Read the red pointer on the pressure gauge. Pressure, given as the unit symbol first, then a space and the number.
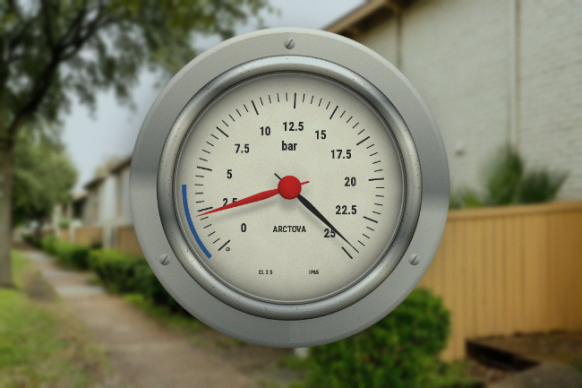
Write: bar 2.25
